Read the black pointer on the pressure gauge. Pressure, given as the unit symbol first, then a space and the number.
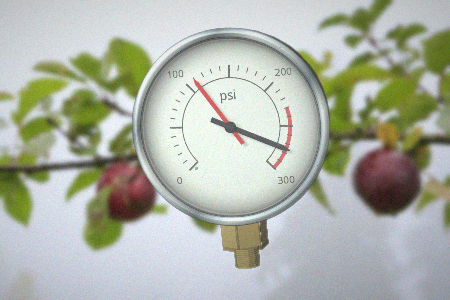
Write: psi 275
